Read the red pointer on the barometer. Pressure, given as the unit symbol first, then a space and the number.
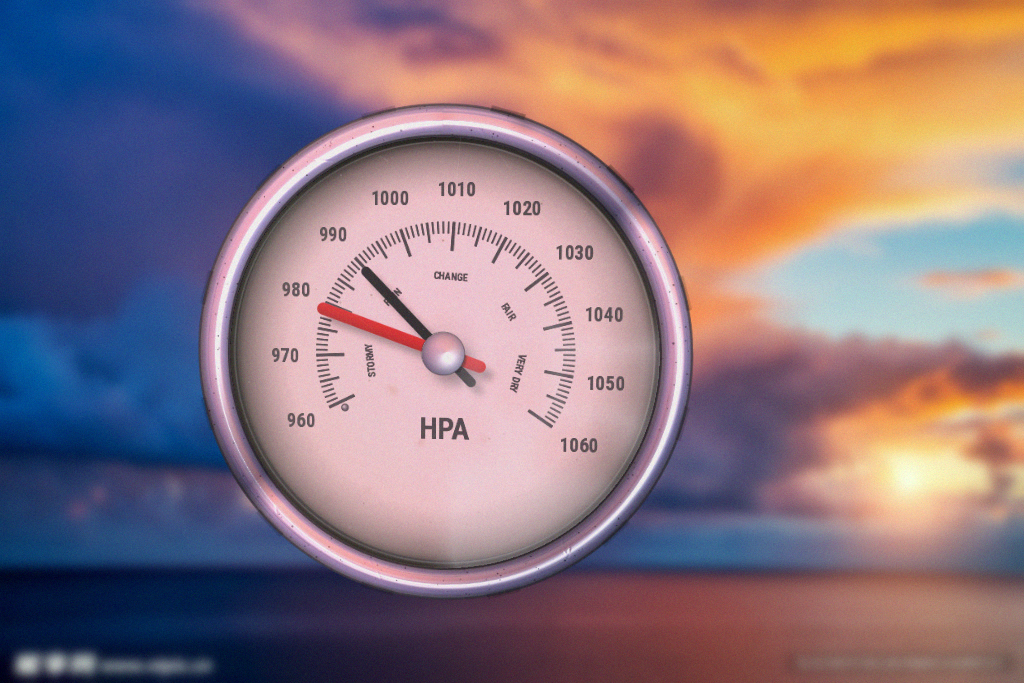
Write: hPa 979
